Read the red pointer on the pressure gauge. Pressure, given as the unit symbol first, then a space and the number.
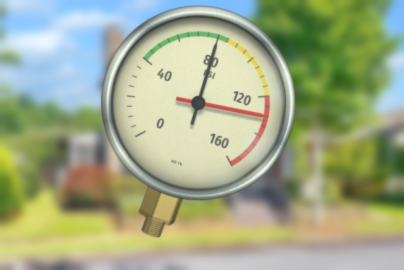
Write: psi 130
